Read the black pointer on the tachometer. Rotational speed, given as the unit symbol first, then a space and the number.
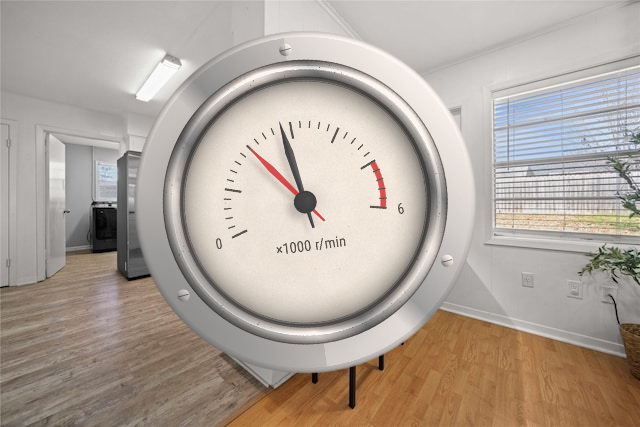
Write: rpm 2800
